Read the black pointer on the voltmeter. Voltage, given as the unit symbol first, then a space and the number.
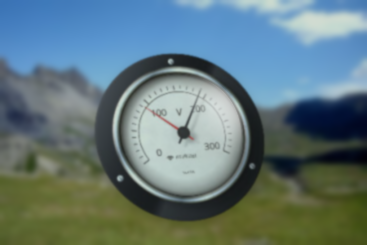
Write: V 190
